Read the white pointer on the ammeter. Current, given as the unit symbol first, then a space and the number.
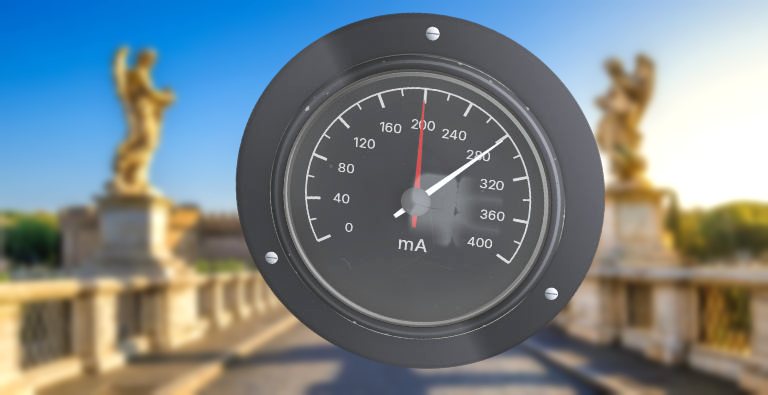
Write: mA 280
